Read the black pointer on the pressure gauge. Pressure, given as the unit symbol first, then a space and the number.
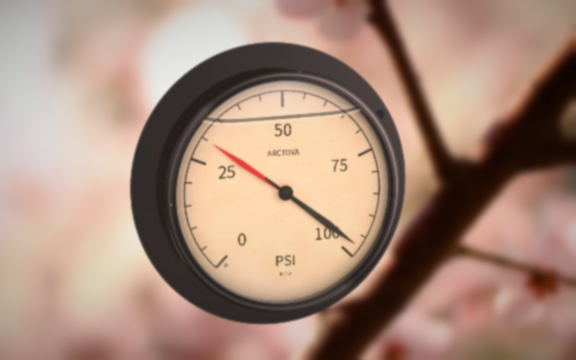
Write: psi 97.5
